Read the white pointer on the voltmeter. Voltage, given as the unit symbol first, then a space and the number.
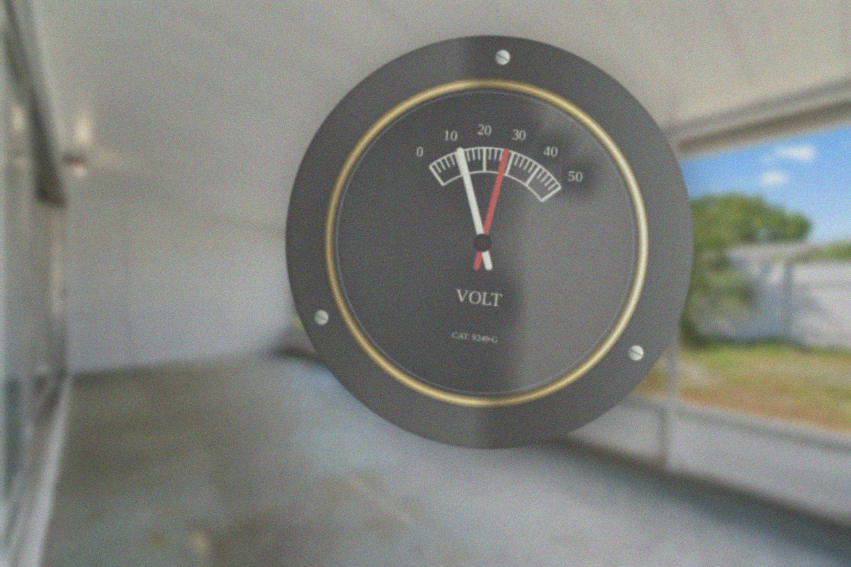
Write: V 12
